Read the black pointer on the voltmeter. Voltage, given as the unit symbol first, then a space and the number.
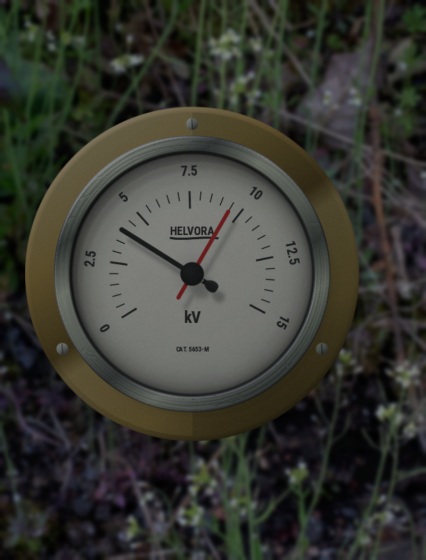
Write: kV 4
